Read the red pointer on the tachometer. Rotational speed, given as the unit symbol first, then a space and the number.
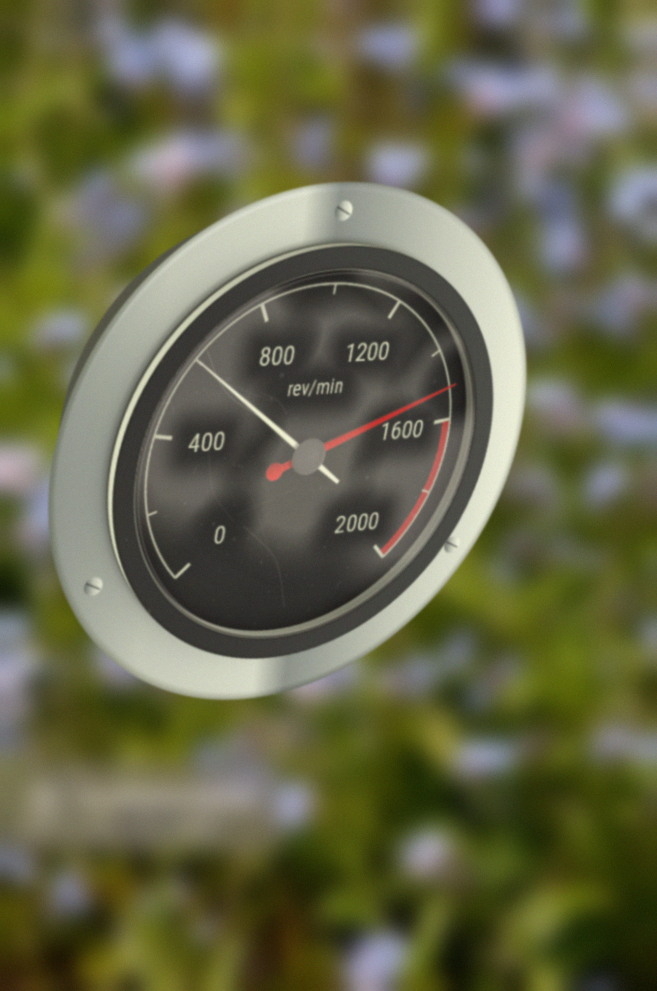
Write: rpm 1500
